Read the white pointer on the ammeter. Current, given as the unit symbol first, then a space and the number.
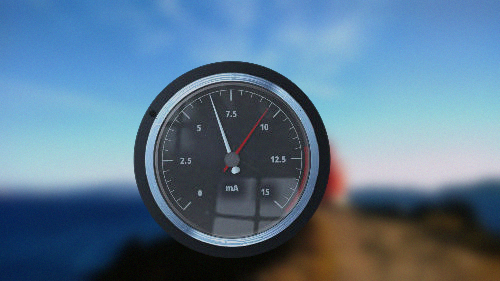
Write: mA 6.5
